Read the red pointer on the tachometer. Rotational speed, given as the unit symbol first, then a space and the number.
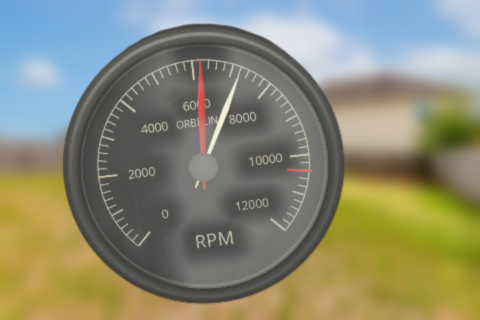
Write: rpm 6200
